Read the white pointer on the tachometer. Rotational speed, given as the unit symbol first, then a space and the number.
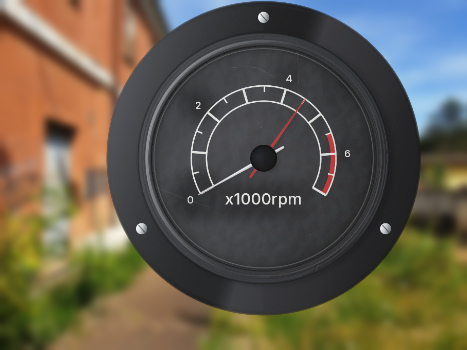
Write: rpm 0
